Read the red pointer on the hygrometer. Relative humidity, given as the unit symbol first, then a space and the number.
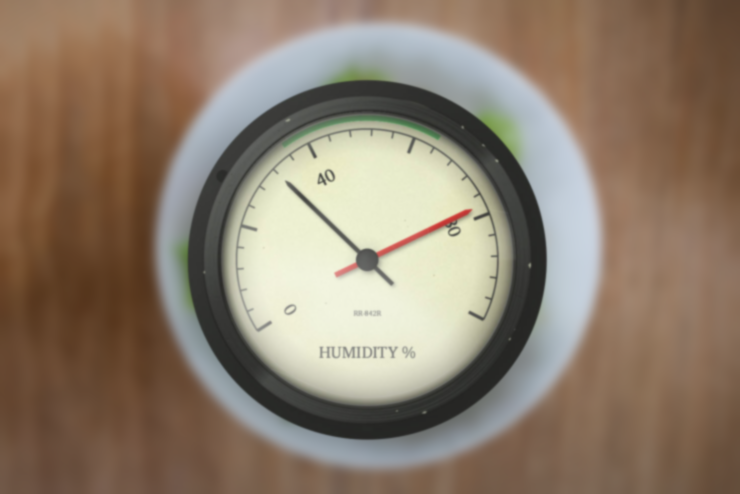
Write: % 78
